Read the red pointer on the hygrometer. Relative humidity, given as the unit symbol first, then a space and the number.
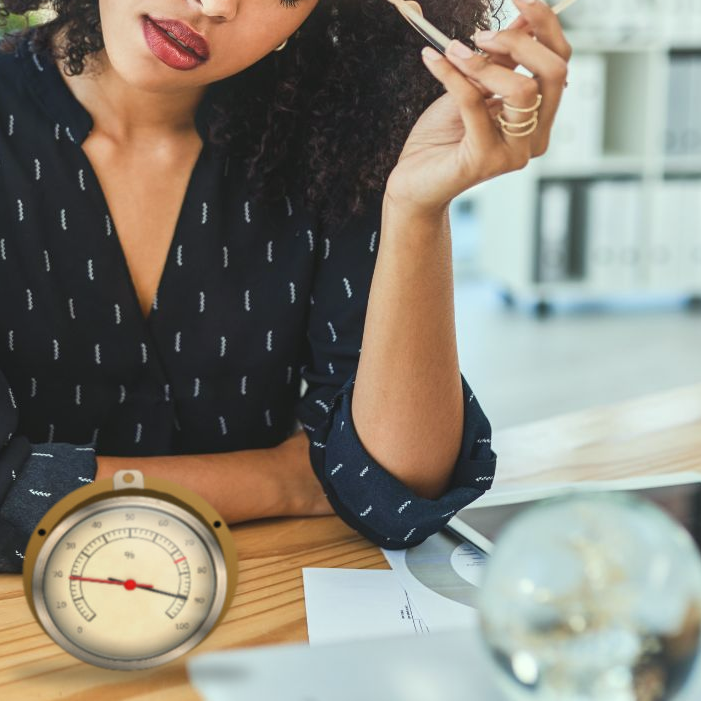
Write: % 20
